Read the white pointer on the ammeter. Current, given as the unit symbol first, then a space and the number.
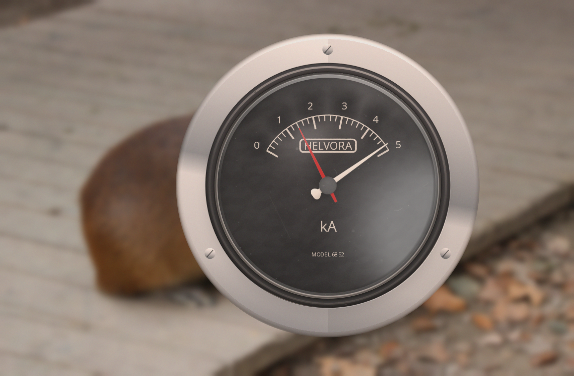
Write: kA 4.8
